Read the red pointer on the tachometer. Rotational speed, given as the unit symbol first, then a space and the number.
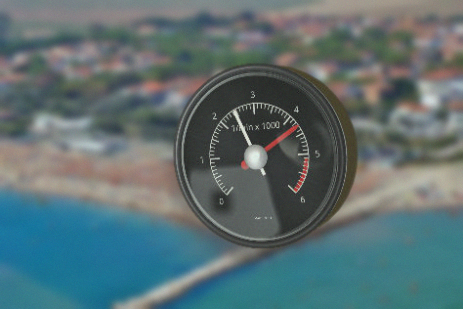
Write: rpm 4300
